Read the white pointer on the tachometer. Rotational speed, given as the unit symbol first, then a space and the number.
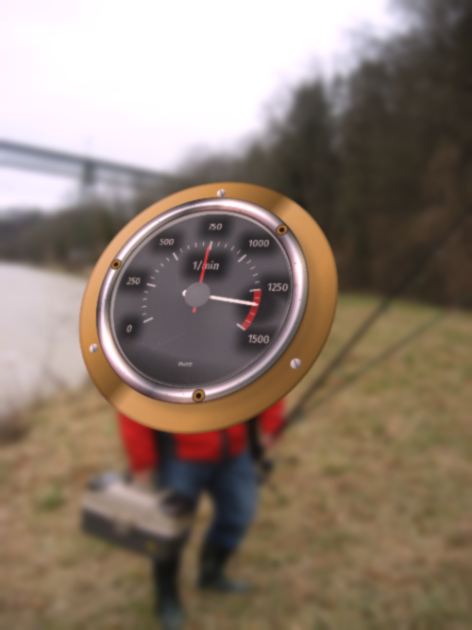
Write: rpm 1350
